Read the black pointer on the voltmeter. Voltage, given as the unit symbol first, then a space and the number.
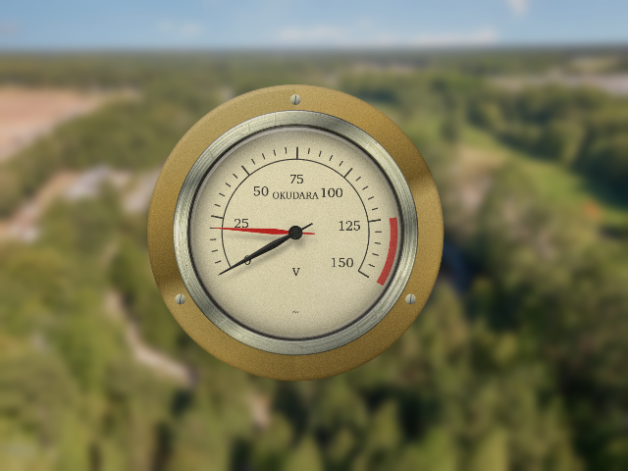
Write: V 0
